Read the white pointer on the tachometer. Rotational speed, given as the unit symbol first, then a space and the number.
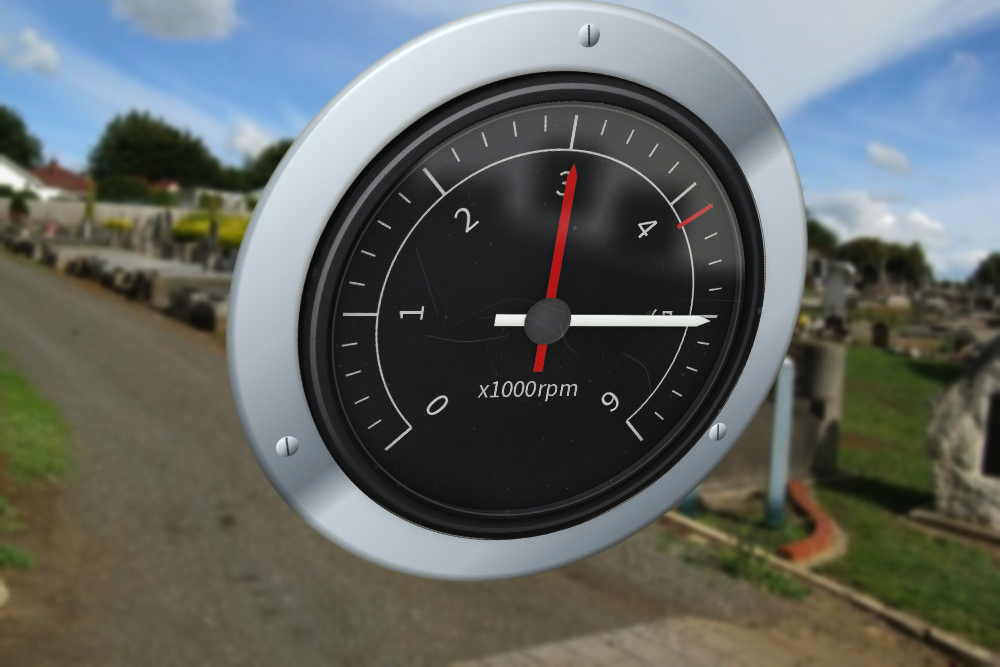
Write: rpm 5000
